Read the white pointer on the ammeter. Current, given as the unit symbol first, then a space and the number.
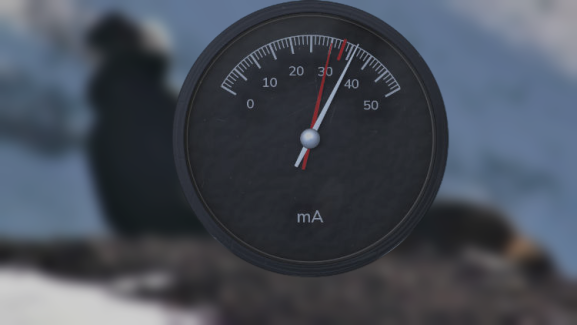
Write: mA 36
